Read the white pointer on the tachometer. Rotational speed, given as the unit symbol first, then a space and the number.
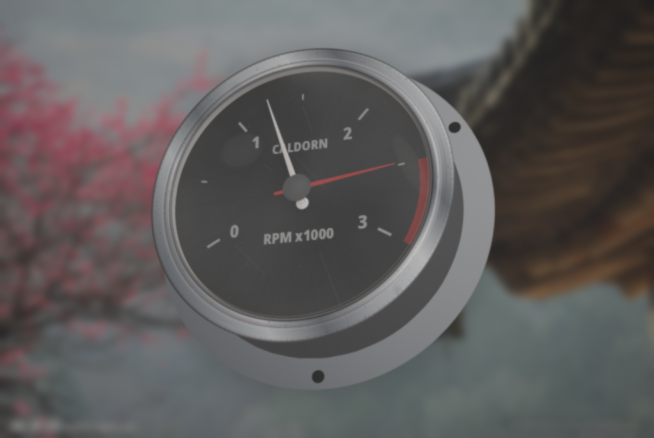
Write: rpm 1250
